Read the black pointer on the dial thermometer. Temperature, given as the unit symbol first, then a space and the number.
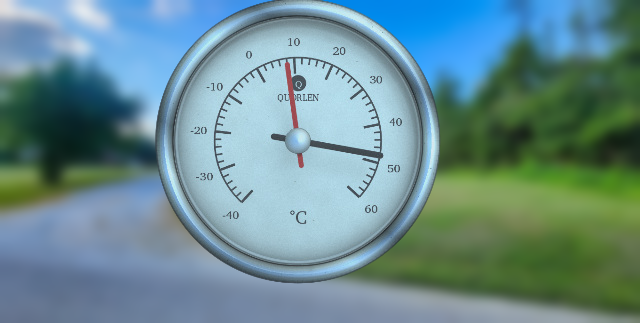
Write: °C 48
